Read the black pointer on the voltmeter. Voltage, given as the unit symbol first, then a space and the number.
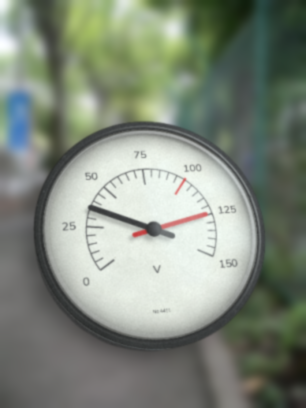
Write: V 35
